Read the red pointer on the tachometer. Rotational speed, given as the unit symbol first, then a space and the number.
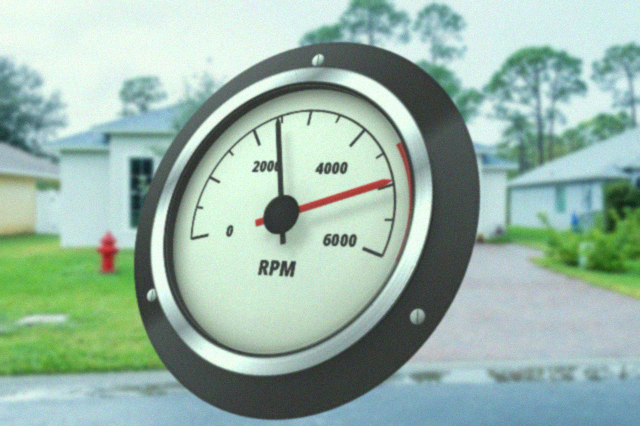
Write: rpm 5000
